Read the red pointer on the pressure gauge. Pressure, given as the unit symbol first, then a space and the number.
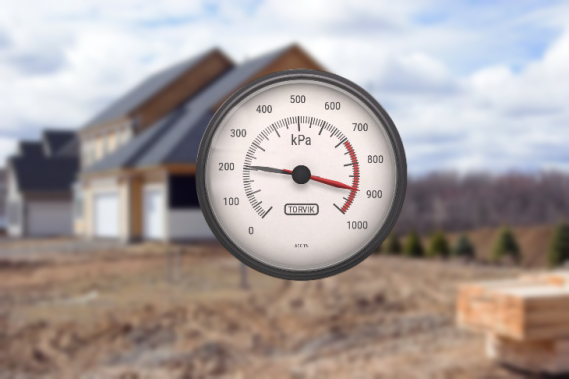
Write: kPa 900
